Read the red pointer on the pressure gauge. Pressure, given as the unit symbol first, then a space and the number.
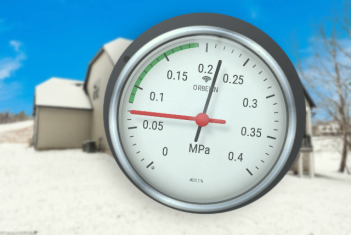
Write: MPa 0.07
